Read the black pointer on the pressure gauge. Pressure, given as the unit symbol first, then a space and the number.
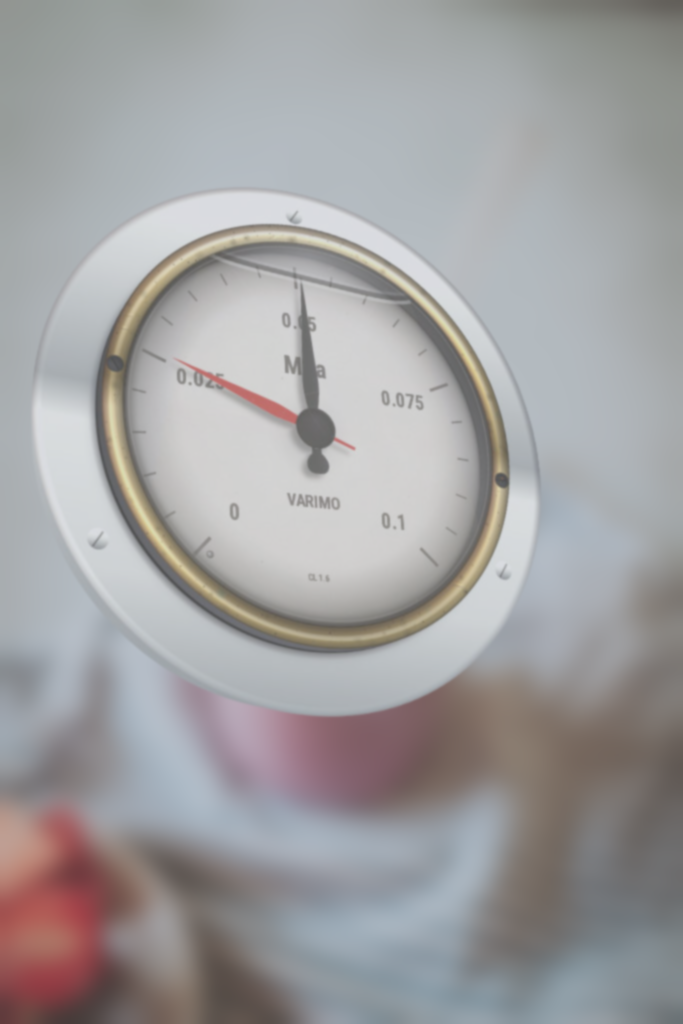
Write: MPa 0.05
